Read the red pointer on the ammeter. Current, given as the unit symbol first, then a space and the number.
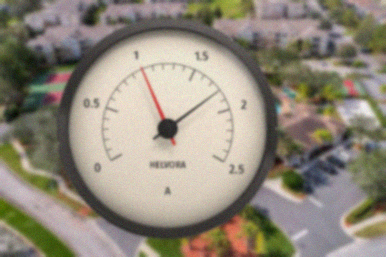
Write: A 1
